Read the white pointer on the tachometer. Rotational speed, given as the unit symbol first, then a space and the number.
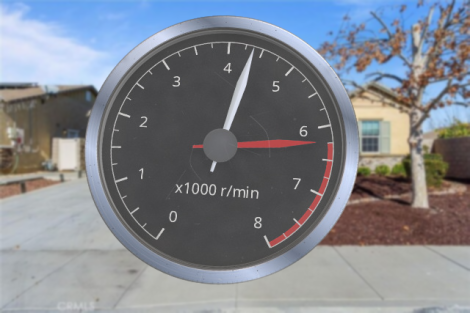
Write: rpm 4375
